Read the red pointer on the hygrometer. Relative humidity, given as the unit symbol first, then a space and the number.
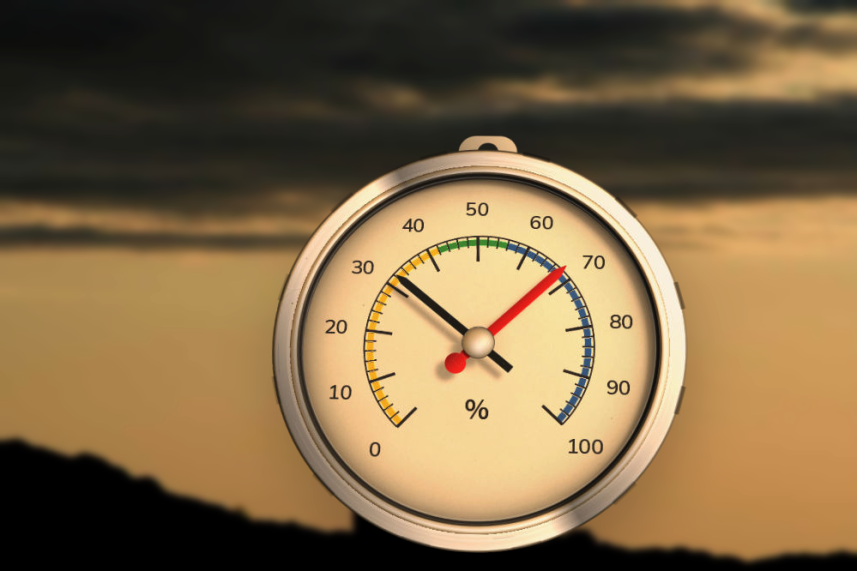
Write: % 68
